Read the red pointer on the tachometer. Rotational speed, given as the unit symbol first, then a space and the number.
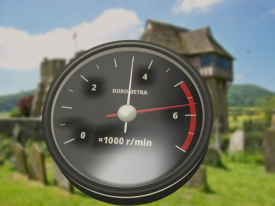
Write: rpm 5750
